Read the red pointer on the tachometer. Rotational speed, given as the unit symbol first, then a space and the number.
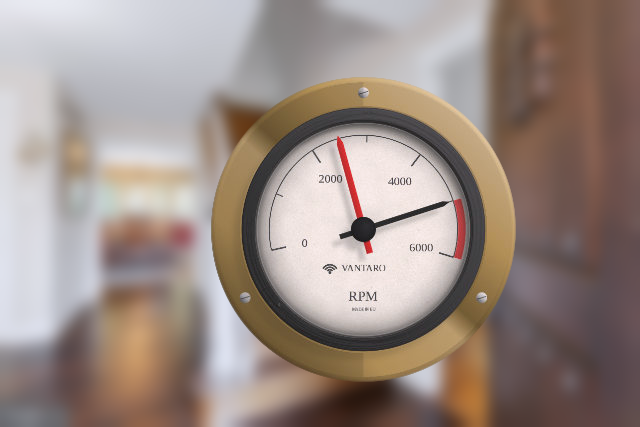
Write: rpm 2500
